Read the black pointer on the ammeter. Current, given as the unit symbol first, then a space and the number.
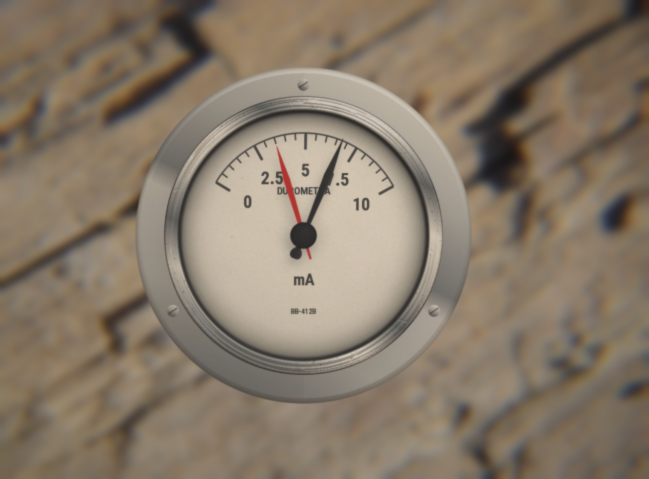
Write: mA 6.75
